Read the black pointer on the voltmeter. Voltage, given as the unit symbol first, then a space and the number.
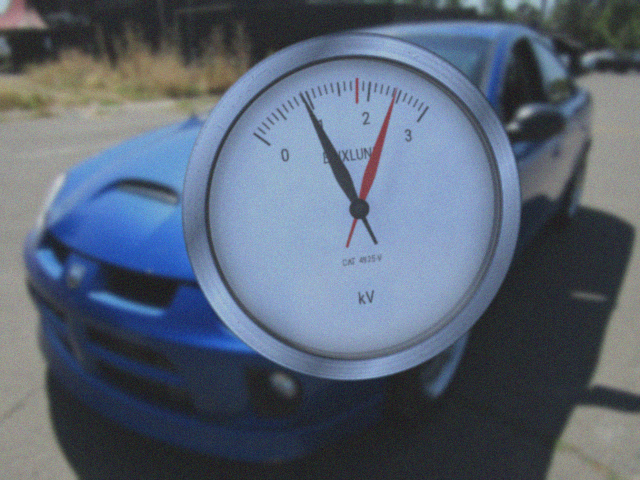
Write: kV 0.9
